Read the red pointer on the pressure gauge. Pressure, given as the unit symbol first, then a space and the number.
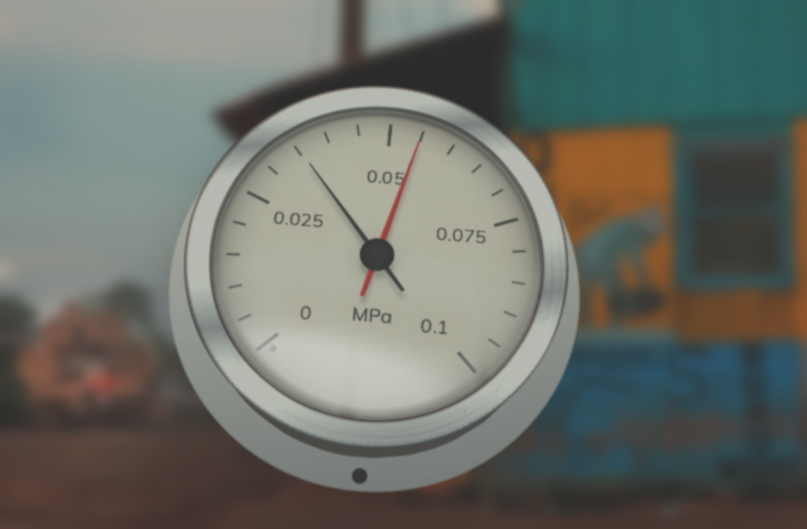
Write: MPa 0.055
